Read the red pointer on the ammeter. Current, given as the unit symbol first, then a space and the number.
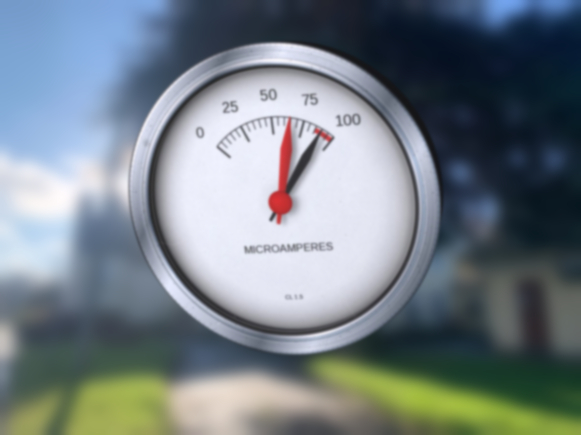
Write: µA 65
